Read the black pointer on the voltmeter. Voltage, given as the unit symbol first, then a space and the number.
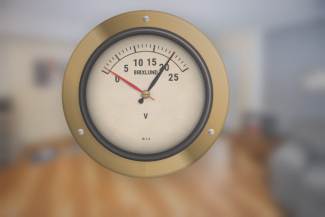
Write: V 20
